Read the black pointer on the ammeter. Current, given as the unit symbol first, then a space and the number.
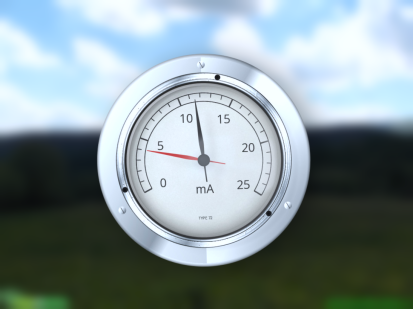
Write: mA 11.5
